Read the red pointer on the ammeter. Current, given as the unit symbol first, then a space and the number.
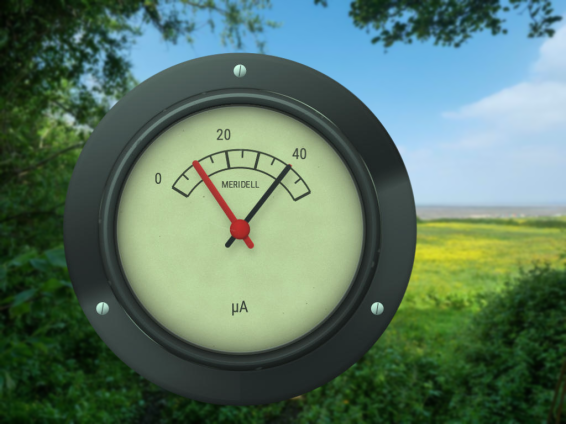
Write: µA 10
